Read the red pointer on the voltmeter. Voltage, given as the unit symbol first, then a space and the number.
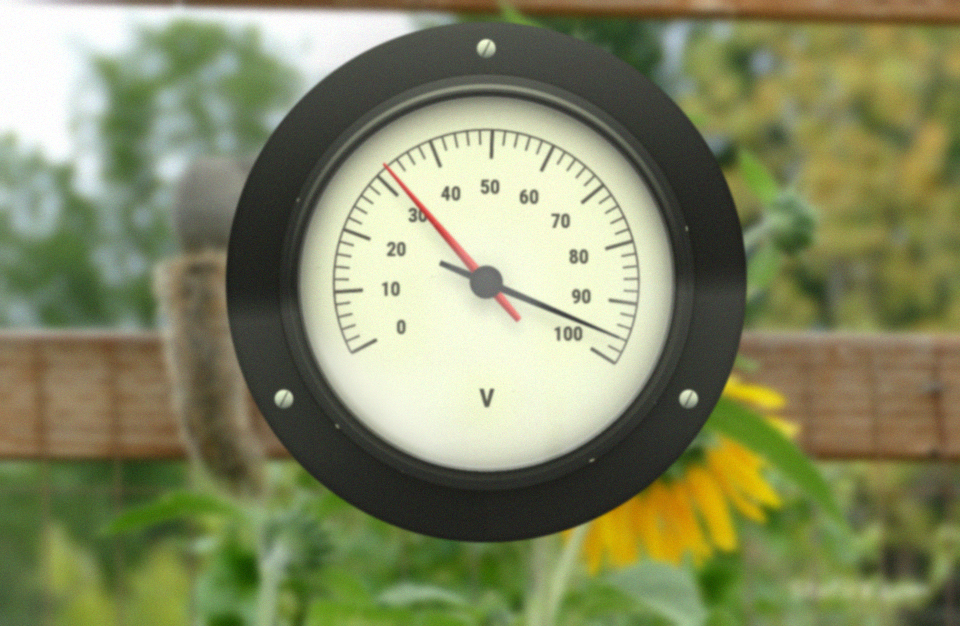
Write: V 32
